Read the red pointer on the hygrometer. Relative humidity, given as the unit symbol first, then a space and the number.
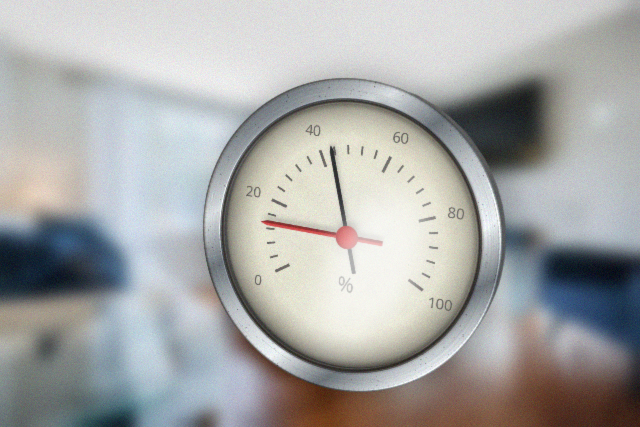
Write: % 14
